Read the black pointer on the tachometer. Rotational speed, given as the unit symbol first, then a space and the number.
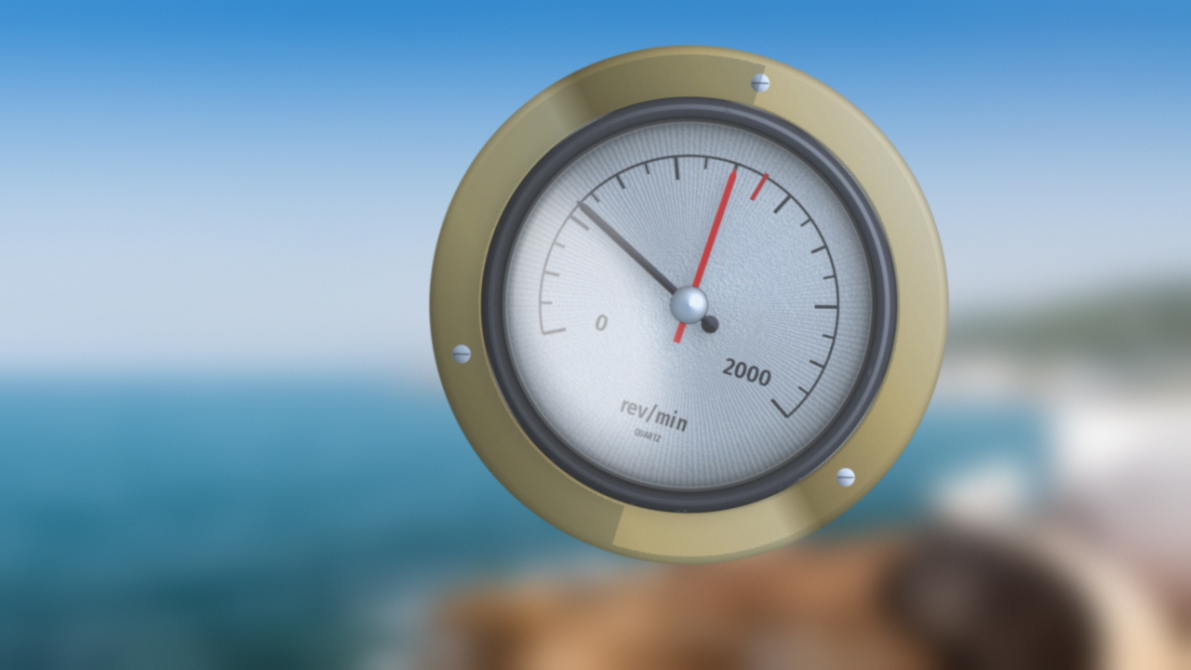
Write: rpm 450
